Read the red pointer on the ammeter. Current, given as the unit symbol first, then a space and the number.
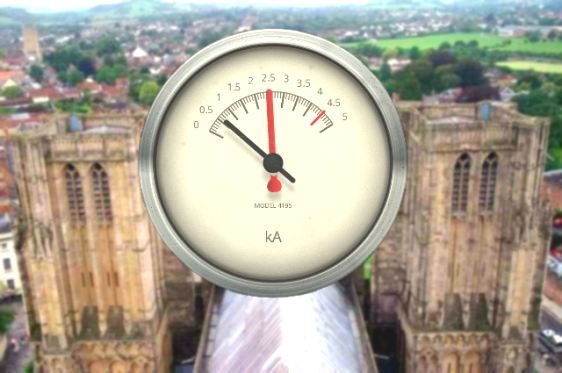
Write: kA 2.5
